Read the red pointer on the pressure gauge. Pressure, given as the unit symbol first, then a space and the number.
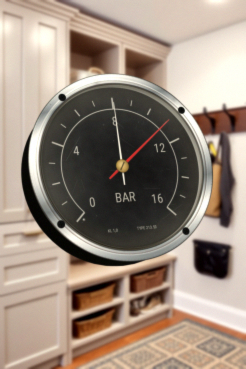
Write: bar 11
